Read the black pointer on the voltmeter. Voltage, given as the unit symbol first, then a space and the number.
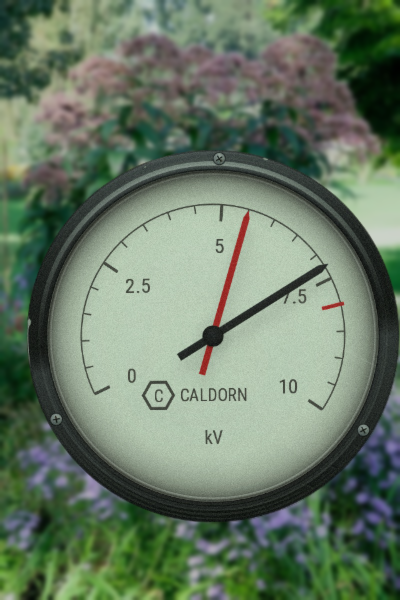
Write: kV 7.25
